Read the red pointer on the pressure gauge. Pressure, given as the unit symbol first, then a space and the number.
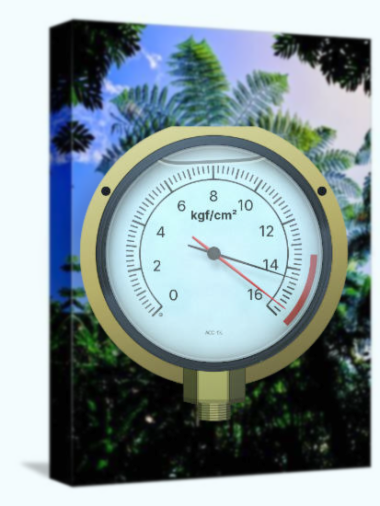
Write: kg/cm² 15.6
